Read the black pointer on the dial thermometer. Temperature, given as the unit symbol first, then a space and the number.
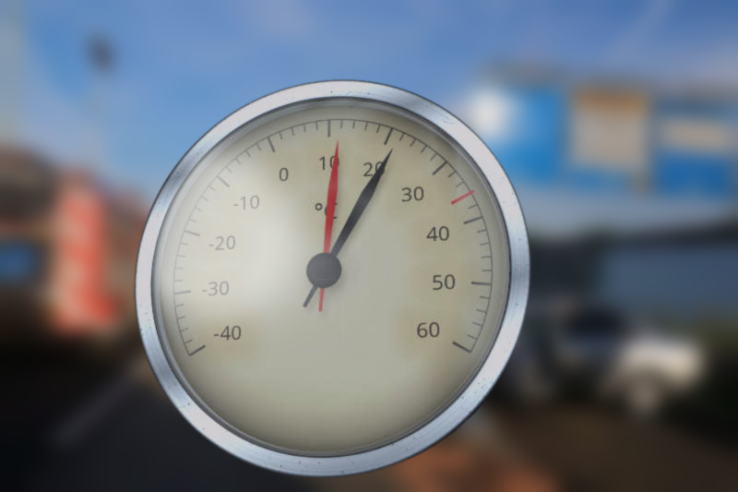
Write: °C 22
